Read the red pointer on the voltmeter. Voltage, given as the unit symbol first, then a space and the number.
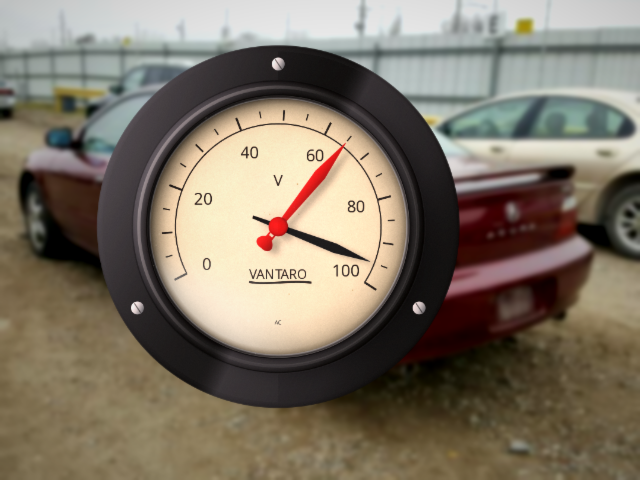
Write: V 65
